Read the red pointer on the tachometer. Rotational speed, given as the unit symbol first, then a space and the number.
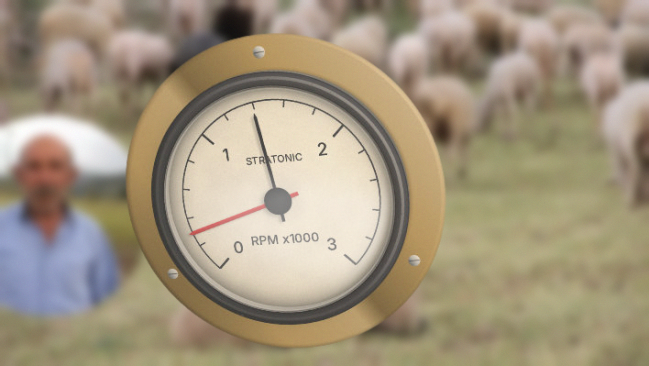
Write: rpm 300
